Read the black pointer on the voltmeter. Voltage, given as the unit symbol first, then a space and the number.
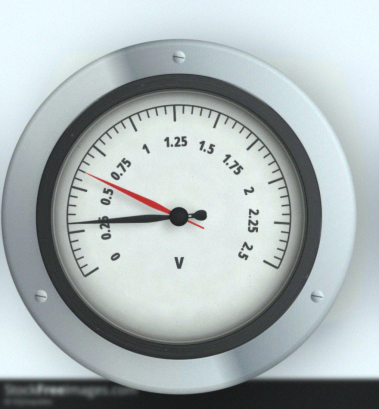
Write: V 0.3
